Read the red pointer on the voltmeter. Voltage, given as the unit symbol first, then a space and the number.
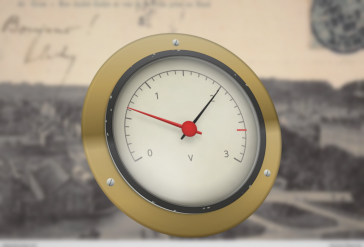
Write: V 0.6
